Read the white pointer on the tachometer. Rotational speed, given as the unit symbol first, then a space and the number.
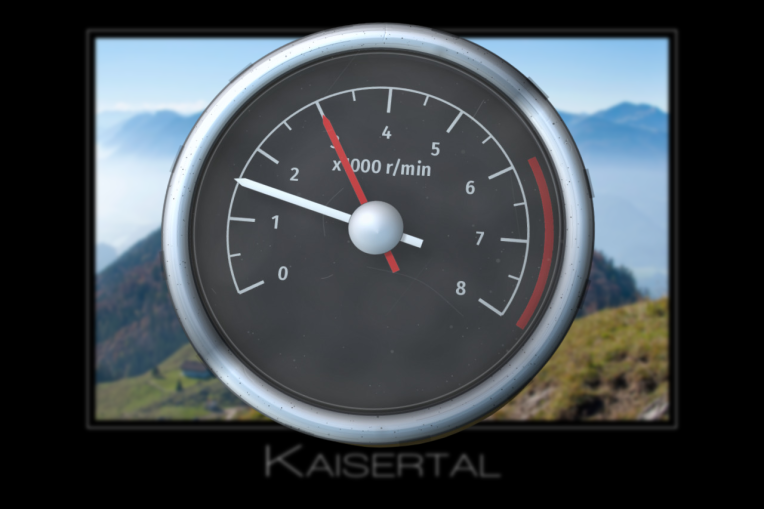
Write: rpm 1500
